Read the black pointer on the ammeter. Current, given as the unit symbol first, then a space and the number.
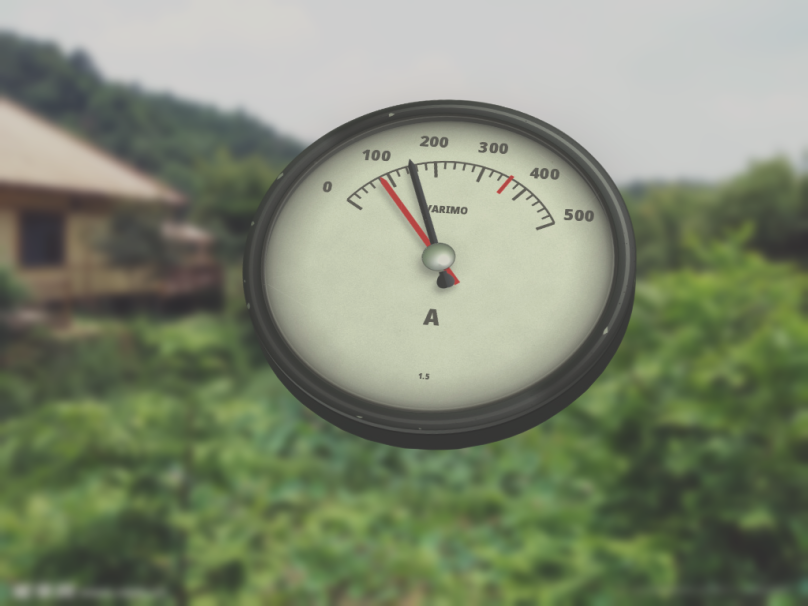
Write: A 150
